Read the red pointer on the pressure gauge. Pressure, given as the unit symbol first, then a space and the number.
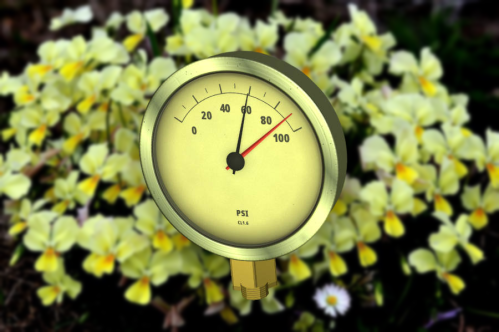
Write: psi 90
